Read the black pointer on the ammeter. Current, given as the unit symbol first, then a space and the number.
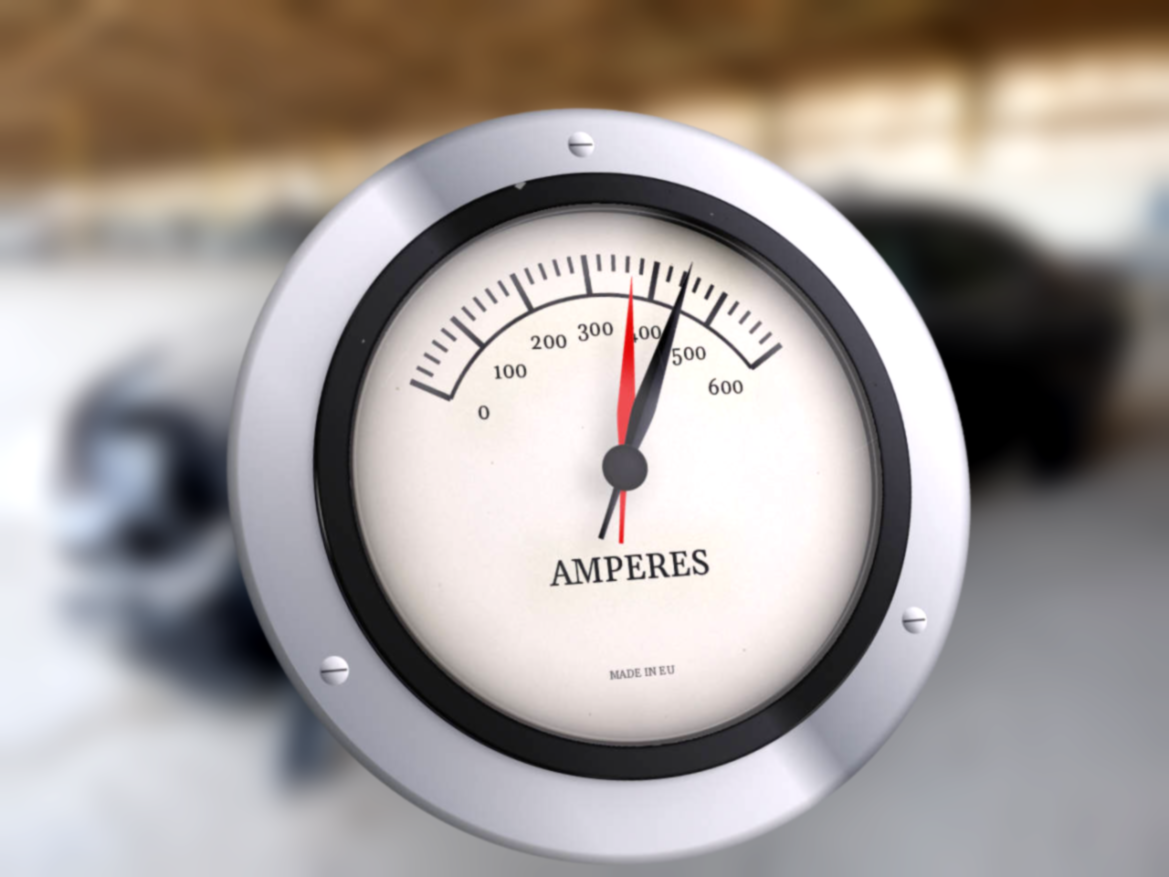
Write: A 440
